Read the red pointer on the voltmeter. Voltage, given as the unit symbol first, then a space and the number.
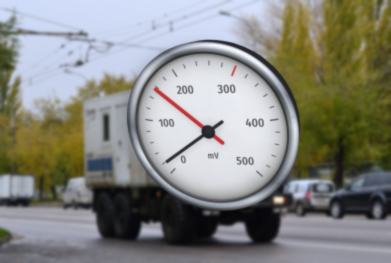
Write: mV 160
